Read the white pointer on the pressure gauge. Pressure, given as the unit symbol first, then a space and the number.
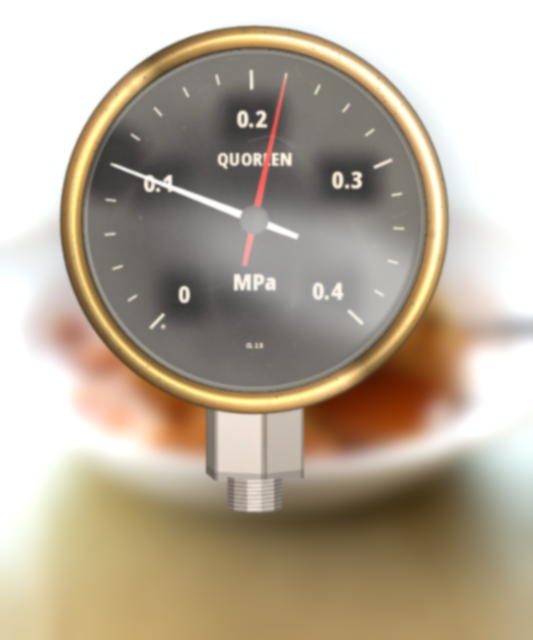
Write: MPa 0.1
